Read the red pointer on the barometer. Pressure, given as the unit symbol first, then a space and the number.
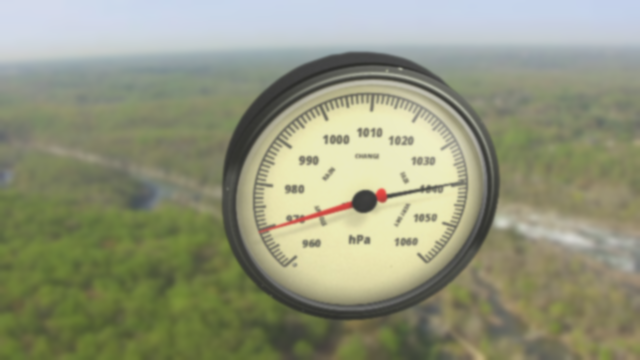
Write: hPa 970
